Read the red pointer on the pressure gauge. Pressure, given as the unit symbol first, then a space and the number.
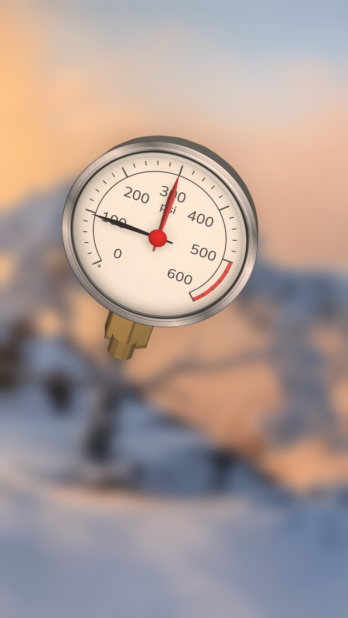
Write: psi 300
